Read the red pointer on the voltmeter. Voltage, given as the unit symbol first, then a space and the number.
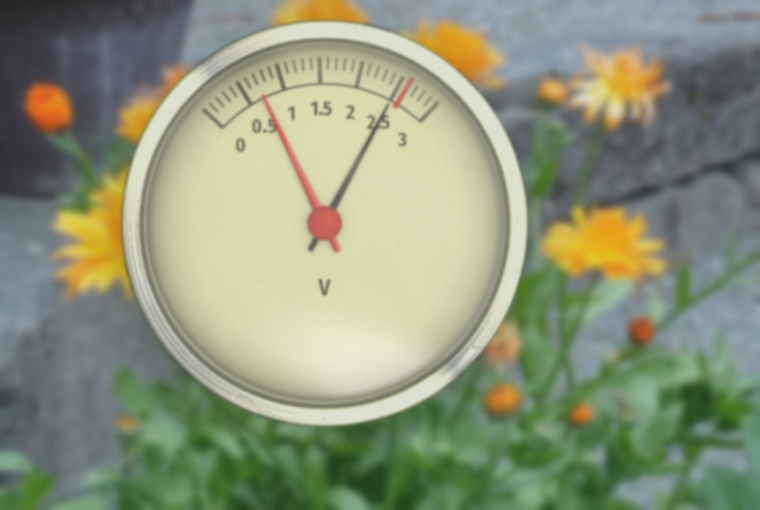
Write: V 0.7
